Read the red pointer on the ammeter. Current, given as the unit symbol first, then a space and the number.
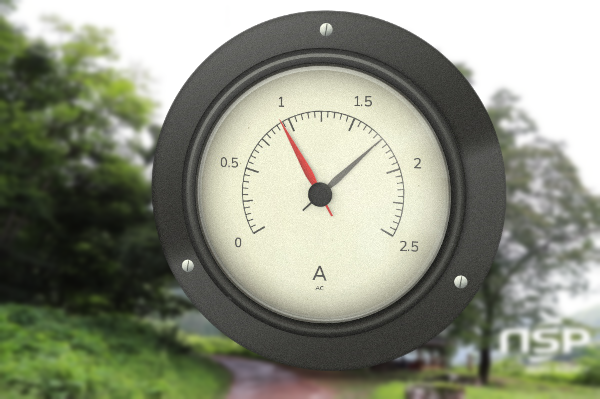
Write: A 0.95
